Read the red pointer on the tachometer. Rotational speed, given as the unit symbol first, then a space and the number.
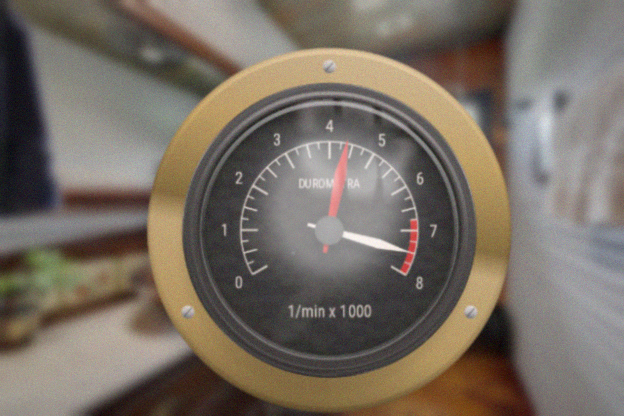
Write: rpm 4375
